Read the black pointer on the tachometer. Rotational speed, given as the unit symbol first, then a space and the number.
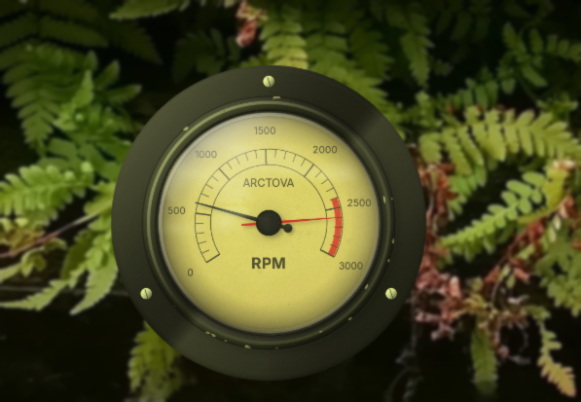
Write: rpm 600
